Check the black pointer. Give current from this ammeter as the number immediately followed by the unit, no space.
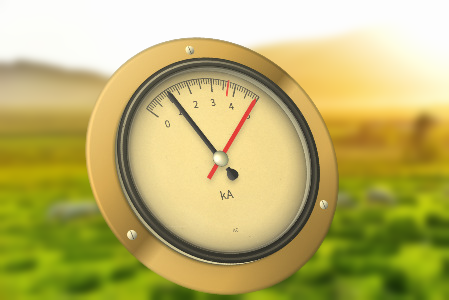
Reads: 1kA
